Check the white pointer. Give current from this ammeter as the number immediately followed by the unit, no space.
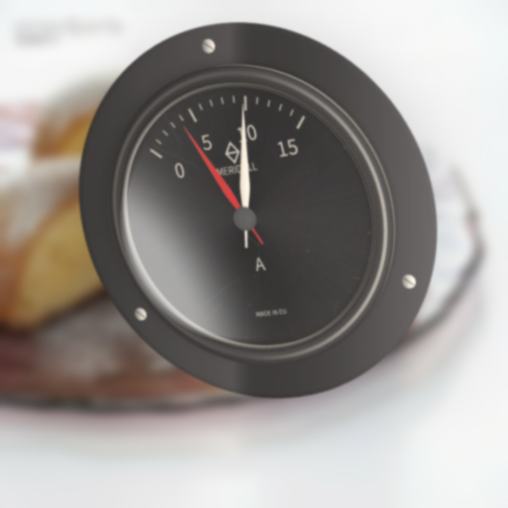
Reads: 10A
